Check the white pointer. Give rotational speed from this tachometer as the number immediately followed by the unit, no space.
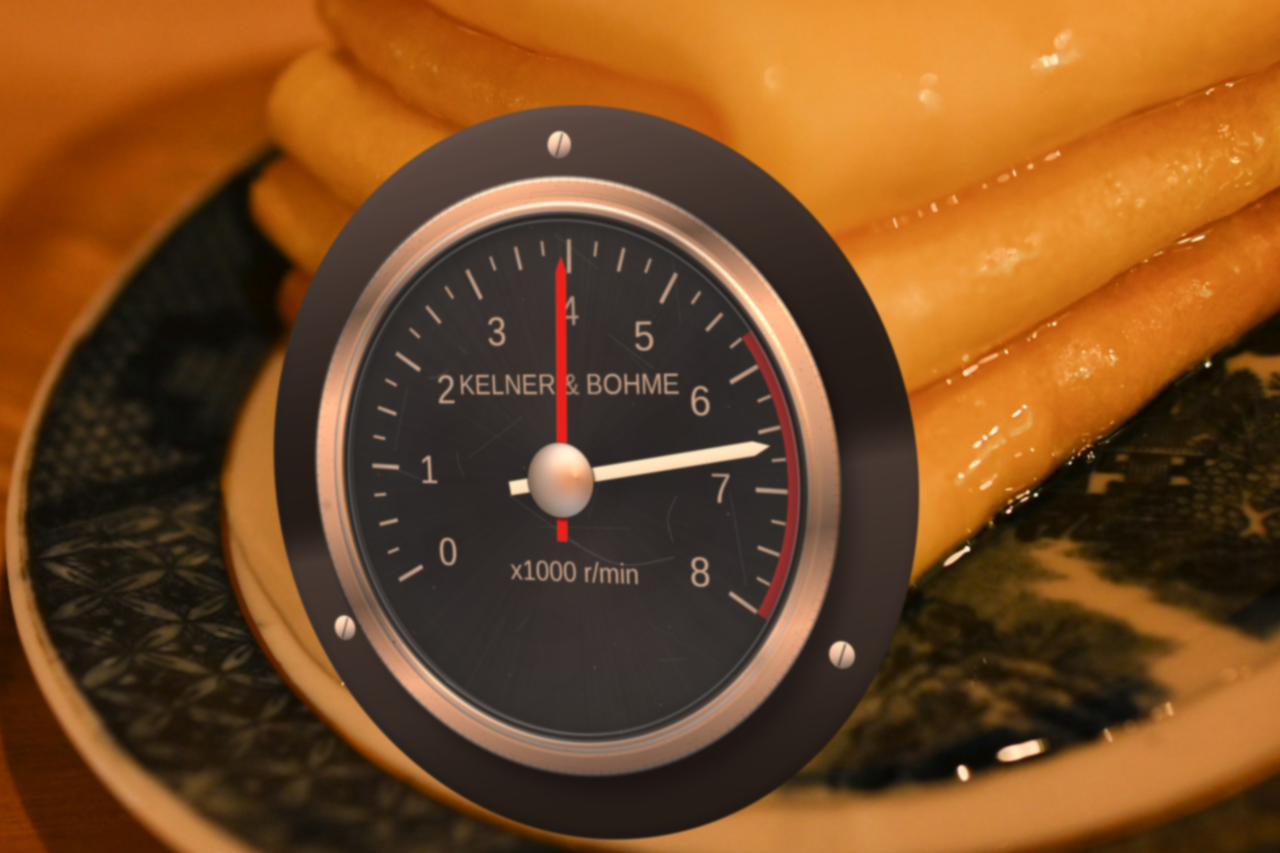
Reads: 6625rpm
